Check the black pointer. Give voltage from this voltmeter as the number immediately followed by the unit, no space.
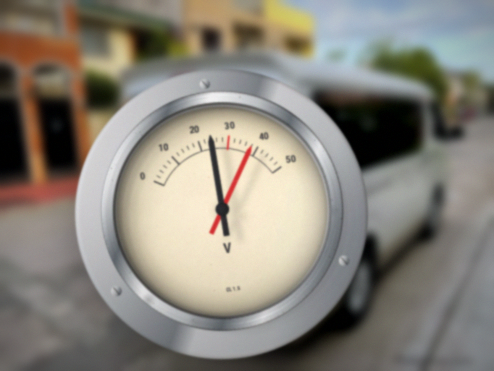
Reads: 24V
